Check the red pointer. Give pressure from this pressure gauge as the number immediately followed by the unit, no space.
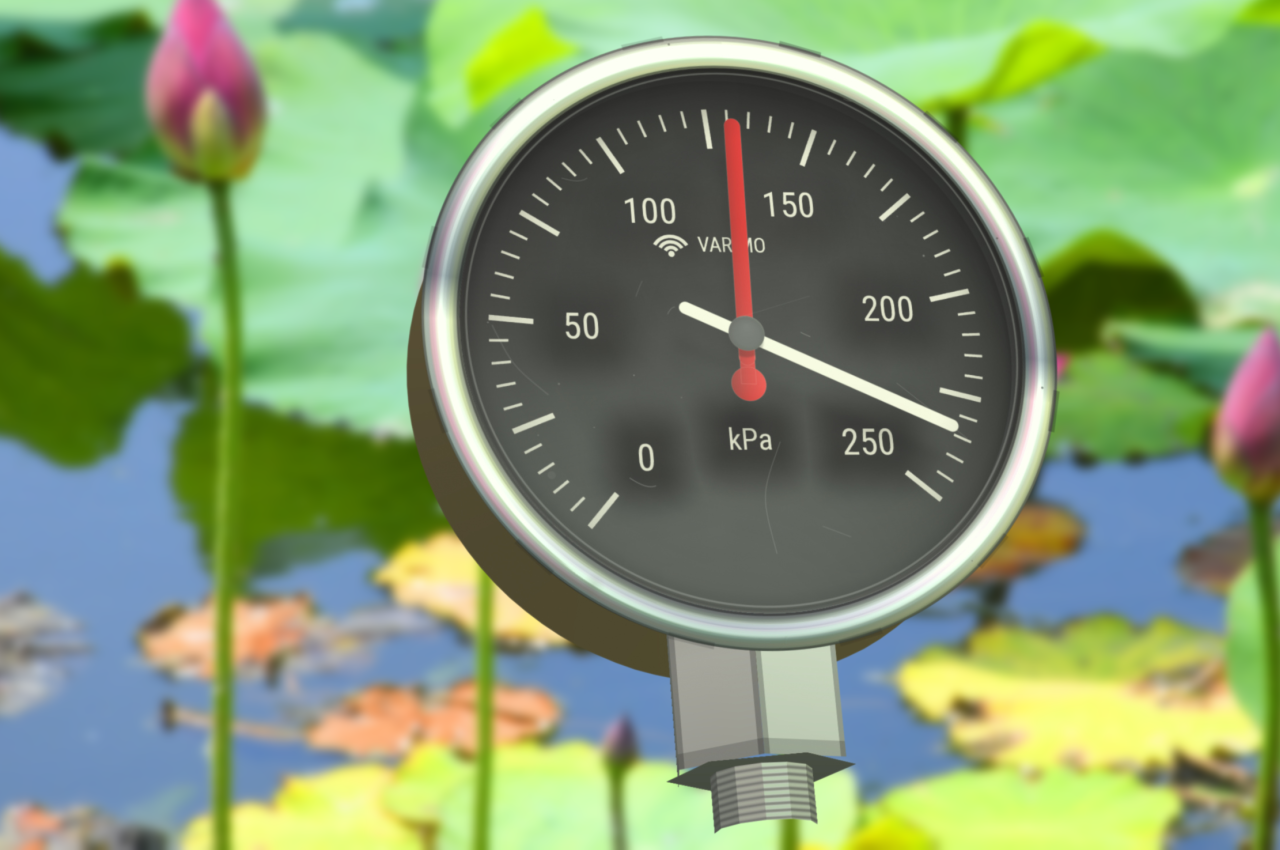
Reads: 130kPa
